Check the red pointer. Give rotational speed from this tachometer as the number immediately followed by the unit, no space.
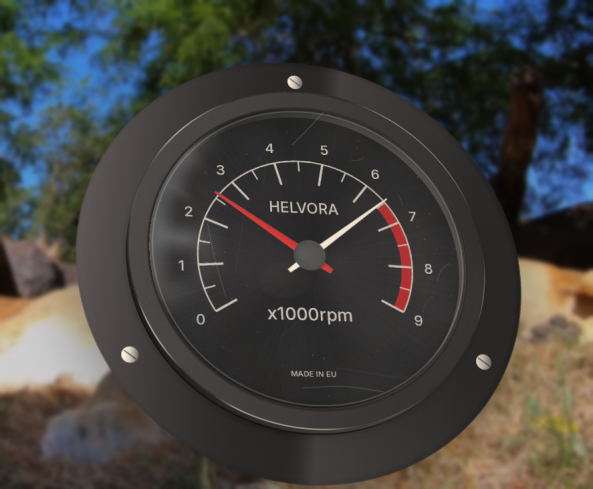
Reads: 2500rpm
